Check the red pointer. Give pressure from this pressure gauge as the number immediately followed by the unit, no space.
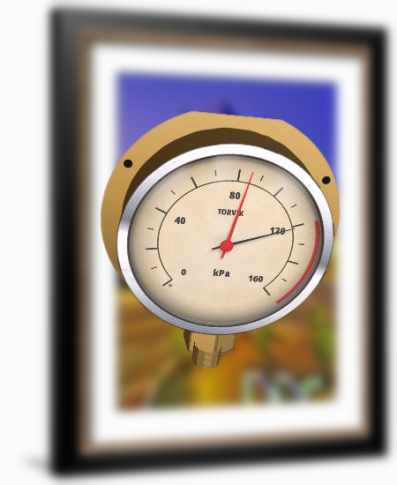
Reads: 85kPa
